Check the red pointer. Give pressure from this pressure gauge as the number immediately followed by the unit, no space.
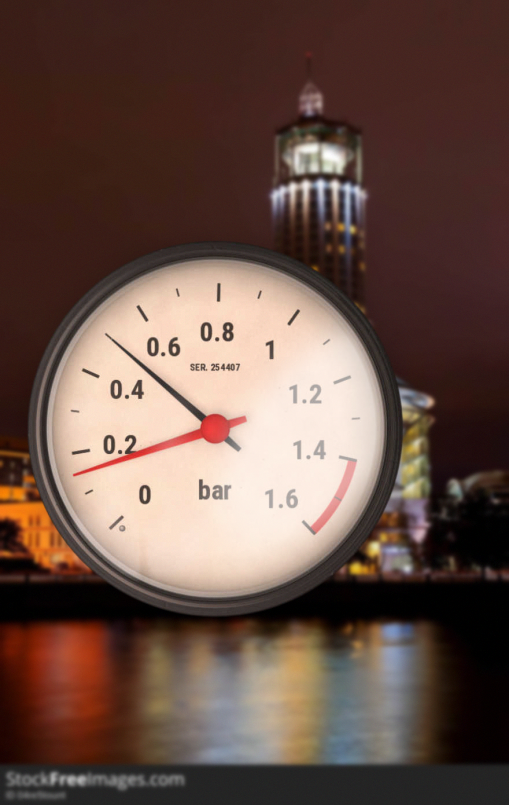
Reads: 0.15bar
